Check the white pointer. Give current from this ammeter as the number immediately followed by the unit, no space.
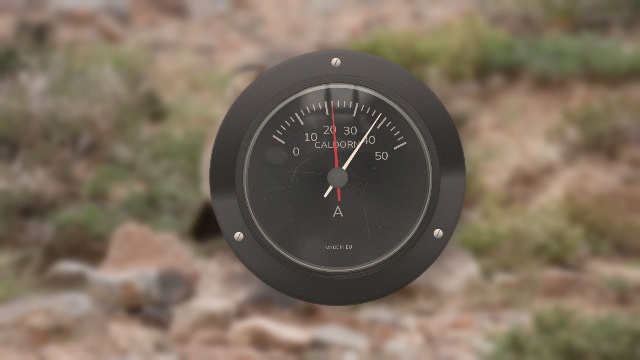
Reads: 38A
